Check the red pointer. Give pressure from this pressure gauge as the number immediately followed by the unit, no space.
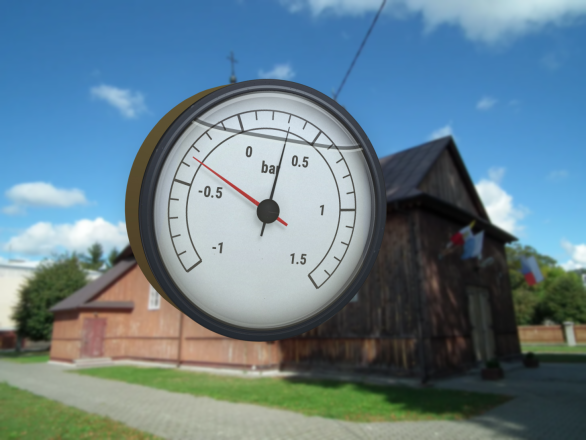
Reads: -0.35bar
